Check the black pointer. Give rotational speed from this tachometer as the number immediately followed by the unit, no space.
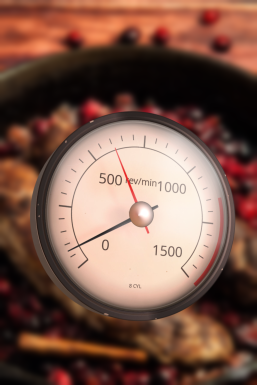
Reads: 75rpm
